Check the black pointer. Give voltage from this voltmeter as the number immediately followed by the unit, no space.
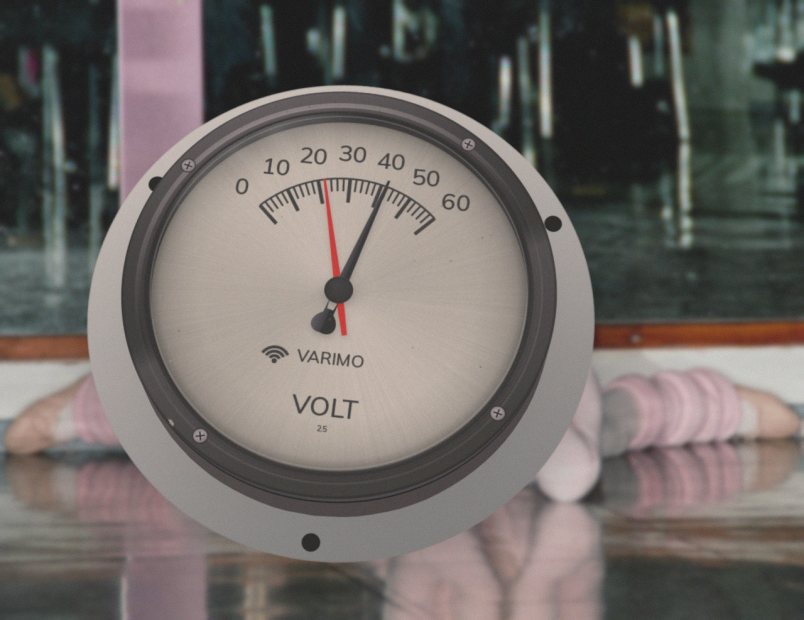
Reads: 42V
